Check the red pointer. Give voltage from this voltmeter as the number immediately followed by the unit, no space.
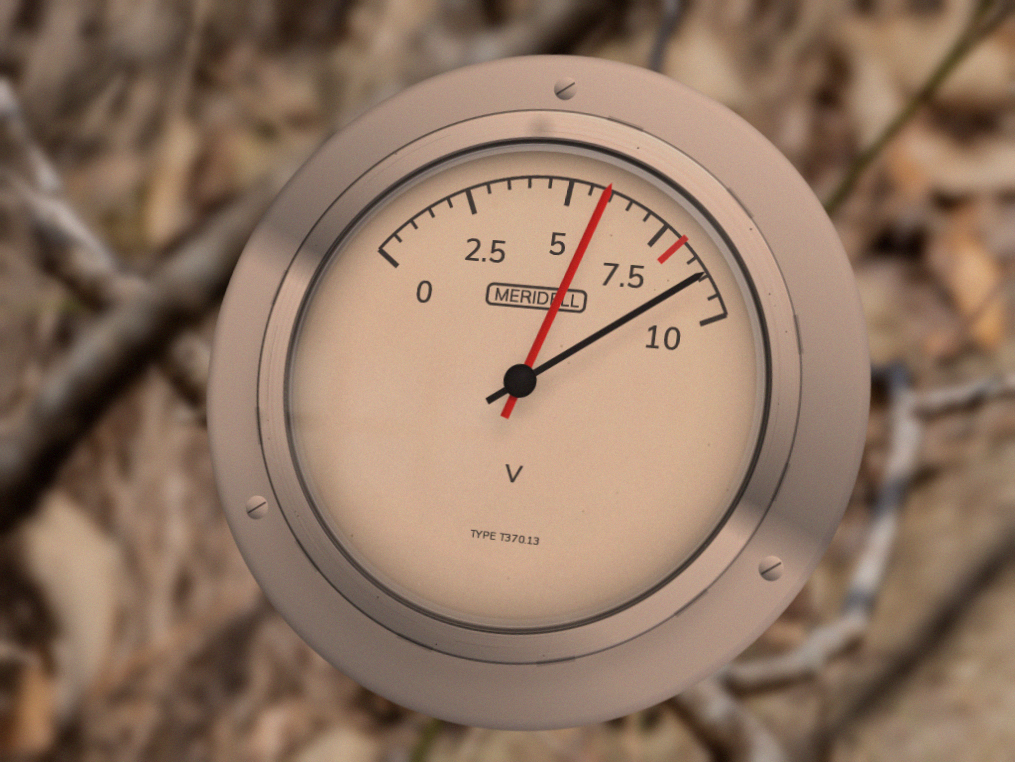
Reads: 6V
